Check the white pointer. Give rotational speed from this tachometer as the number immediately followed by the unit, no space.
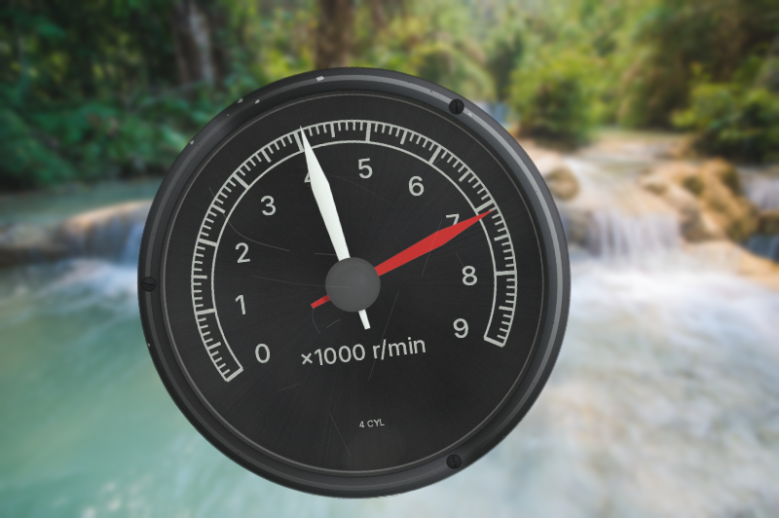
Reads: 4100rpm
